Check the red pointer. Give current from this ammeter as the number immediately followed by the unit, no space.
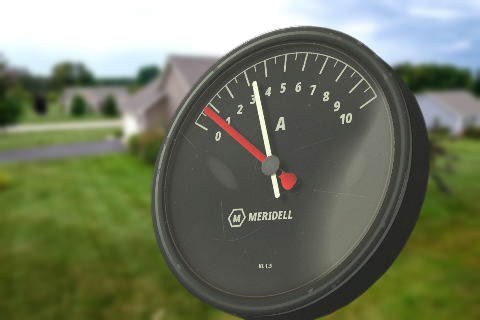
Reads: 0.75A
